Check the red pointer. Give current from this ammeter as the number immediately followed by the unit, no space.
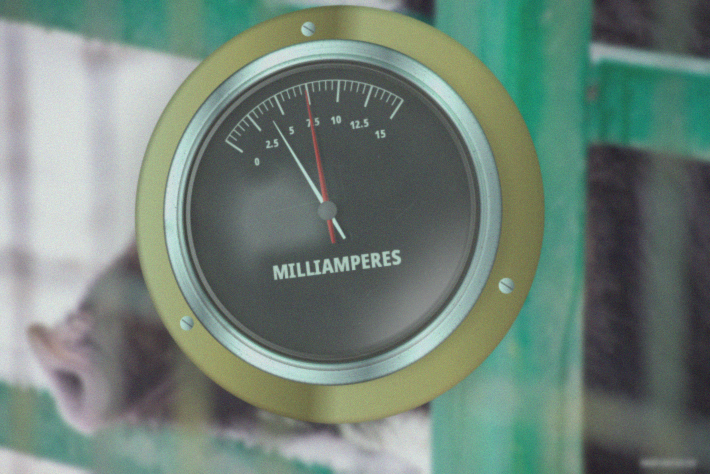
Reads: 7.5mA
